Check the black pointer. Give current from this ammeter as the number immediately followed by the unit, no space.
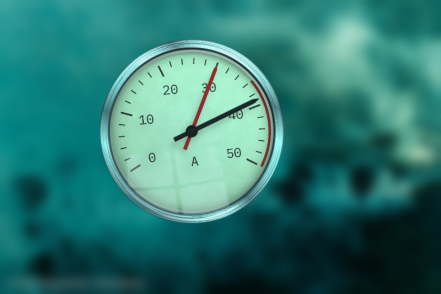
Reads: 39A
